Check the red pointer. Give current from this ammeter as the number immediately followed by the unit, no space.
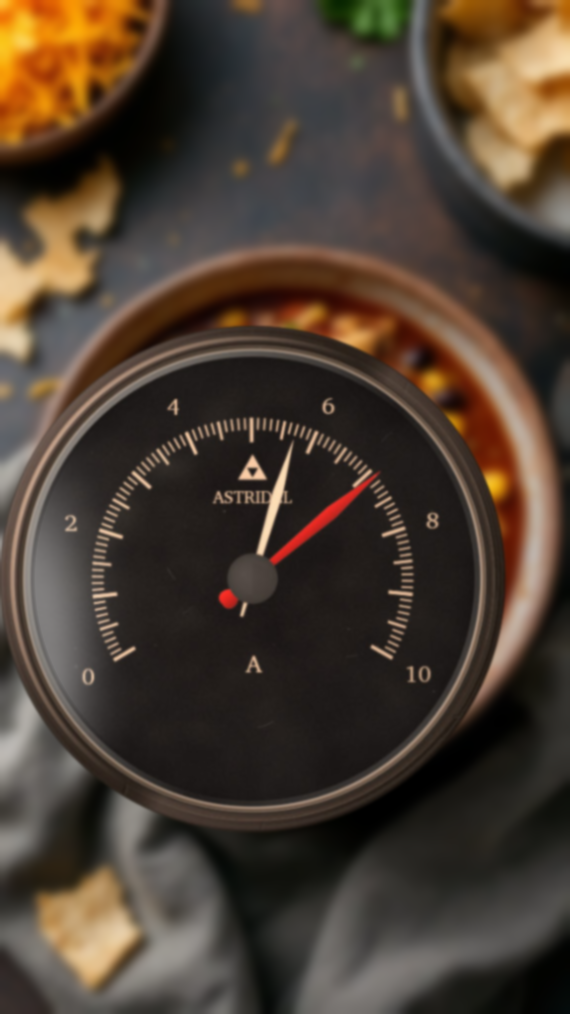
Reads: 7.1A
